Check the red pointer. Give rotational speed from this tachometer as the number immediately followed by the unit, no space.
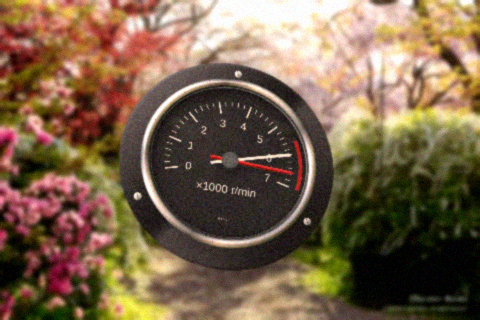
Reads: 6600rpm
